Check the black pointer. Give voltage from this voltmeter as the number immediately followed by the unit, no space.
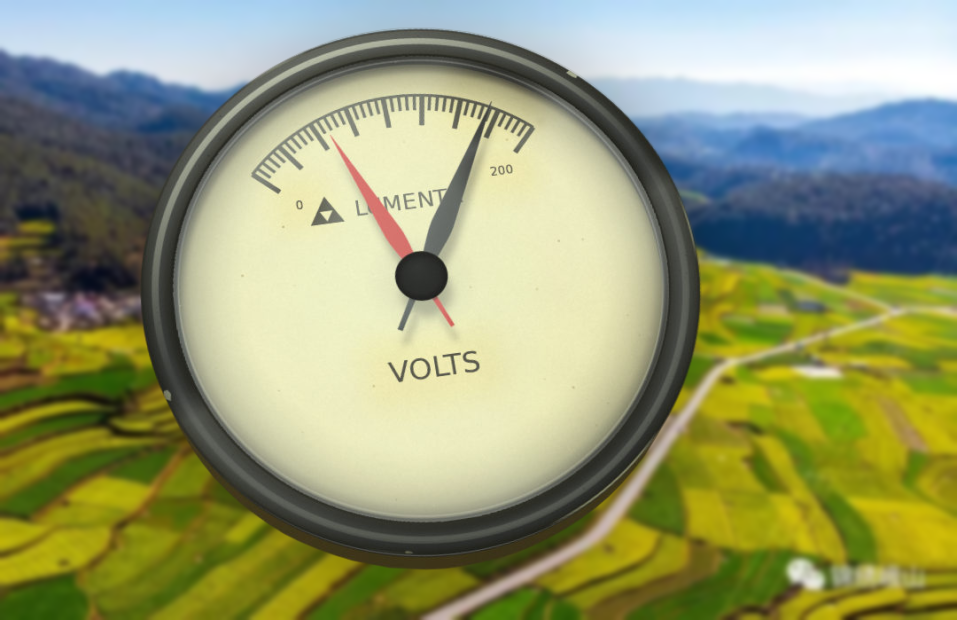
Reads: 170V
